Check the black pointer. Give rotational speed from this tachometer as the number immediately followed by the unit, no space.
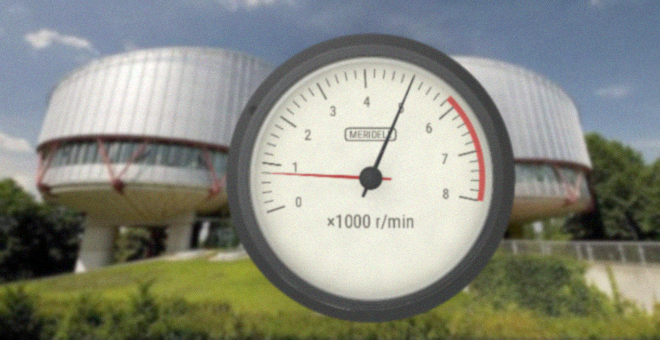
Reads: 5000rpm
